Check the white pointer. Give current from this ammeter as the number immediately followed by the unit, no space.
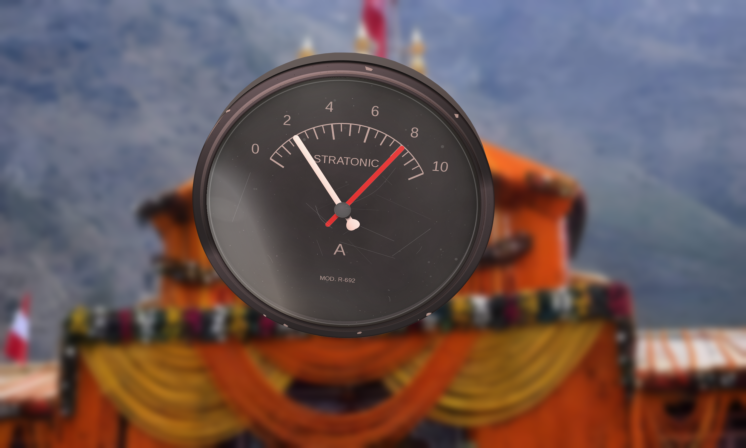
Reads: 2A
